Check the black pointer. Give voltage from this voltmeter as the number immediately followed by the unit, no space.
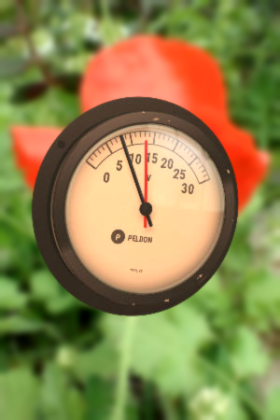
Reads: 8V
